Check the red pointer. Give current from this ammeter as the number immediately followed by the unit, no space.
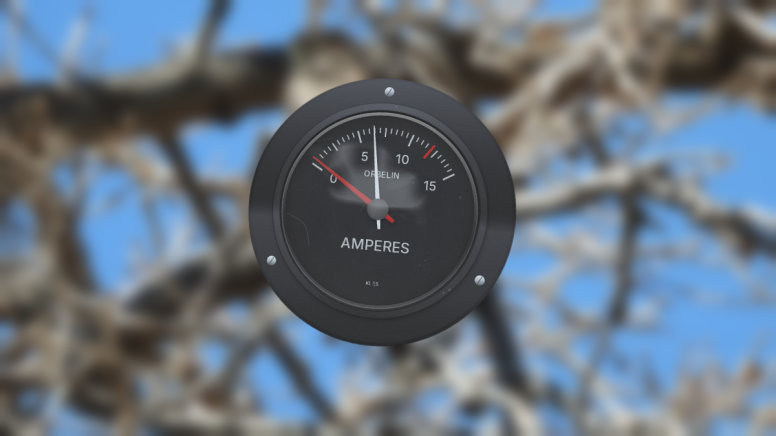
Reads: 0.5A
